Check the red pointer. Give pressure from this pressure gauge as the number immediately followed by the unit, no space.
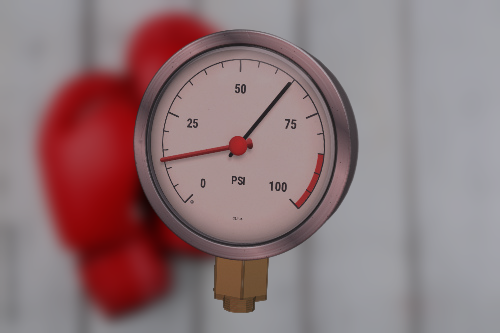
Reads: 12.5psi
